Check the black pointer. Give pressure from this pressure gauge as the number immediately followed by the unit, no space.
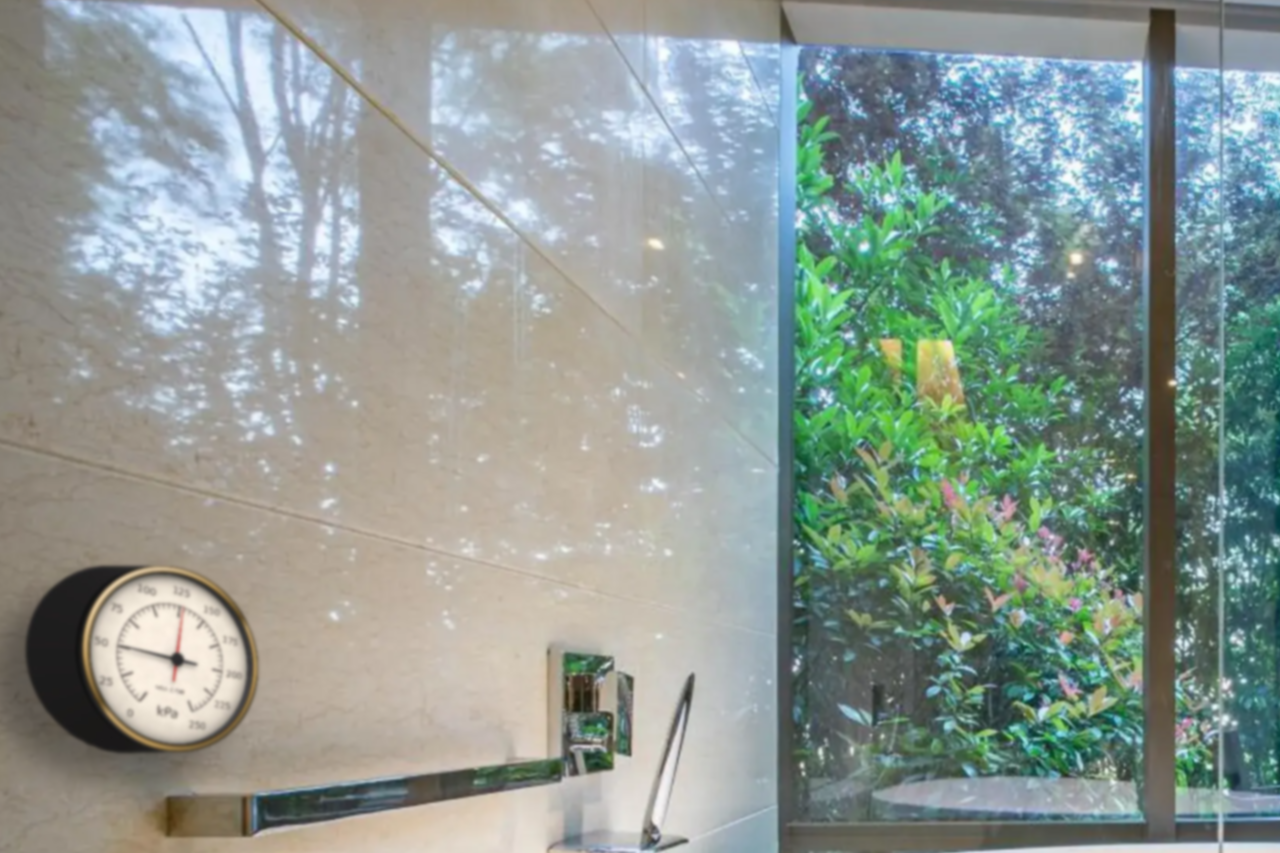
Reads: 50kPa
